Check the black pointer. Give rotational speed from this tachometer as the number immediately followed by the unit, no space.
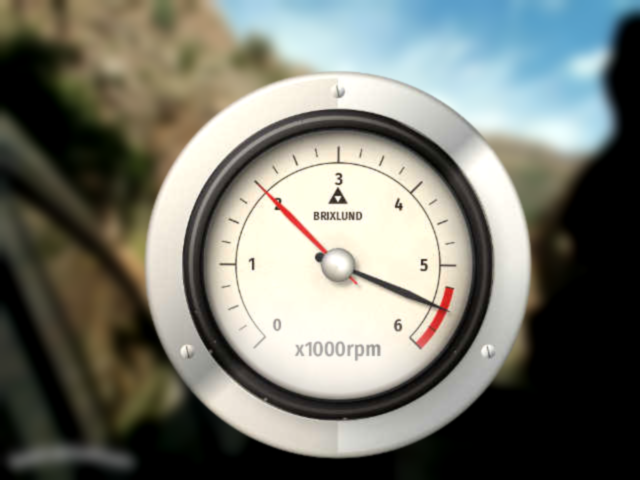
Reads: 5500rpm
